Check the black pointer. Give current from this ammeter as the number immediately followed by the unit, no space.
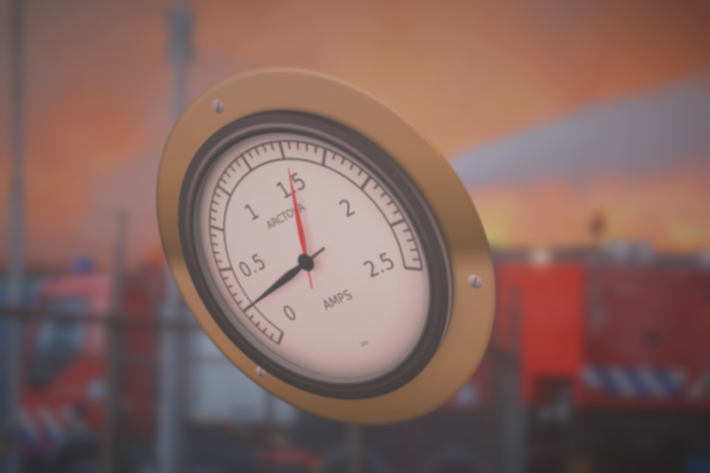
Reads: 0.25A
